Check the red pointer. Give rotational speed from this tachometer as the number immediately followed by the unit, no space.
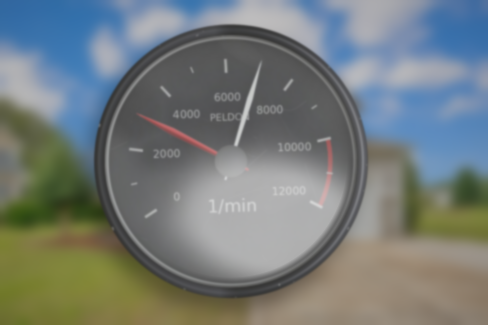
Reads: 3000rpm
